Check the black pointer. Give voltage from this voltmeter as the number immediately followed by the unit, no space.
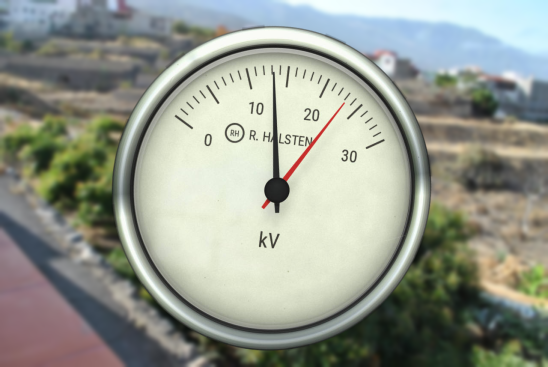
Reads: 13kV
